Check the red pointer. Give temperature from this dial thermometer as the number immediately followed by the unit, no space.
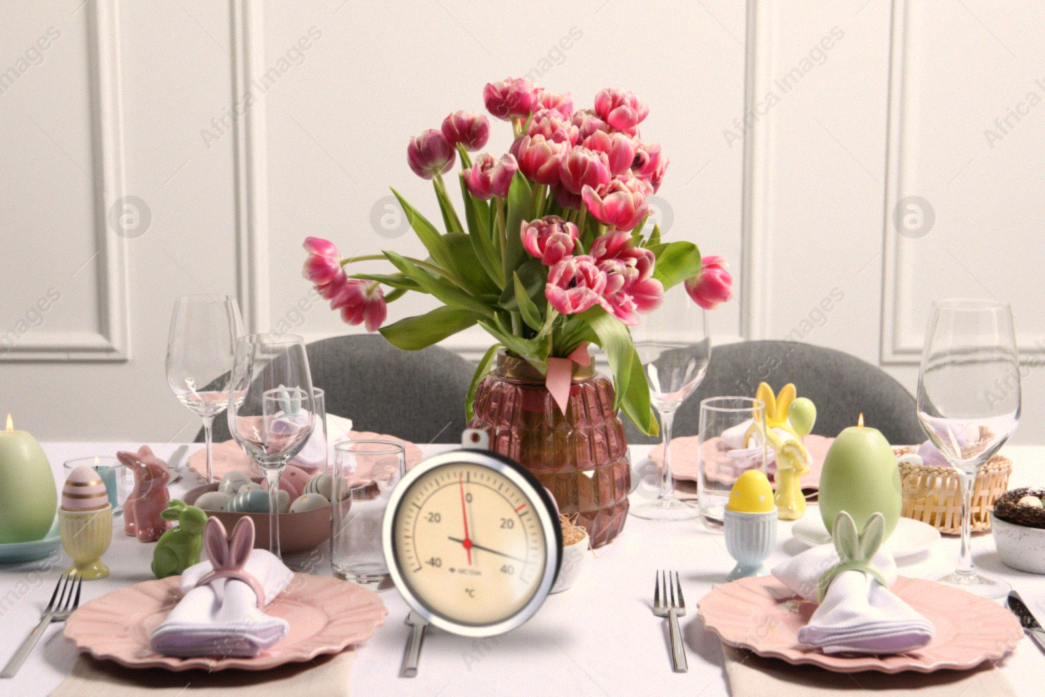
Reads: -2°C
